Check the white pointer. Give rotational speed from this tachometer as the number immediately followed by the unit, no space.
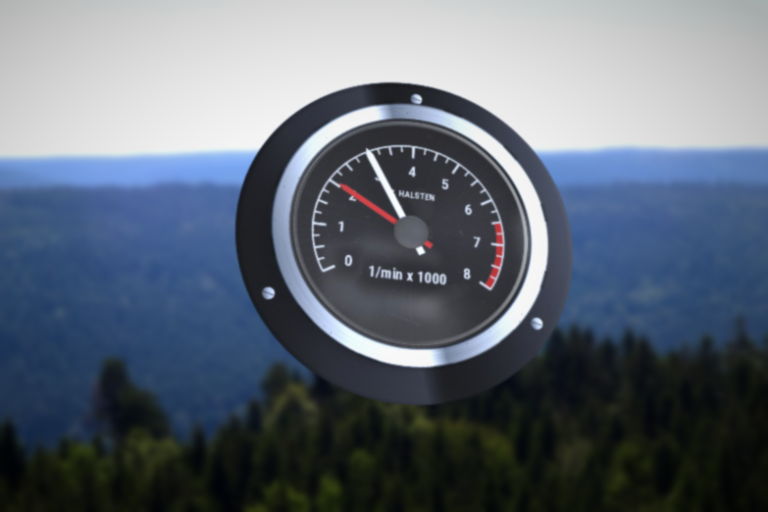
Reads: 3000rpm
